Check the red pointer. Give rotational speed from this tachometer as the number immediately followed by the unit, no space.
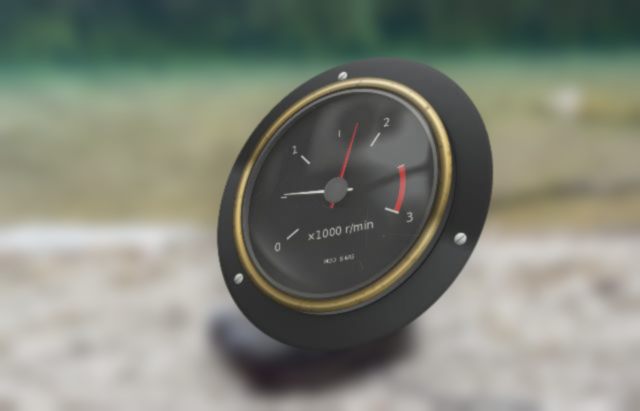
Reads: 1750rpm
